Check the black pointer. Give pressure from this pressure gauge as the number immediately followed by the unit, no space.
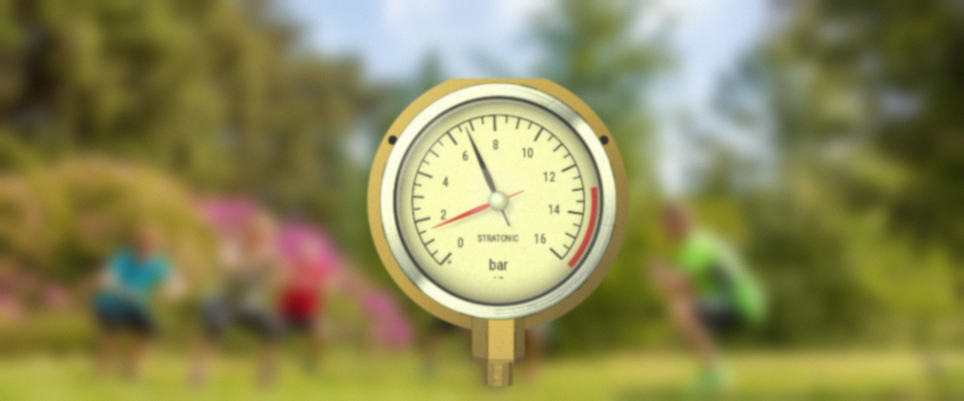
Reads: 6.75bar
